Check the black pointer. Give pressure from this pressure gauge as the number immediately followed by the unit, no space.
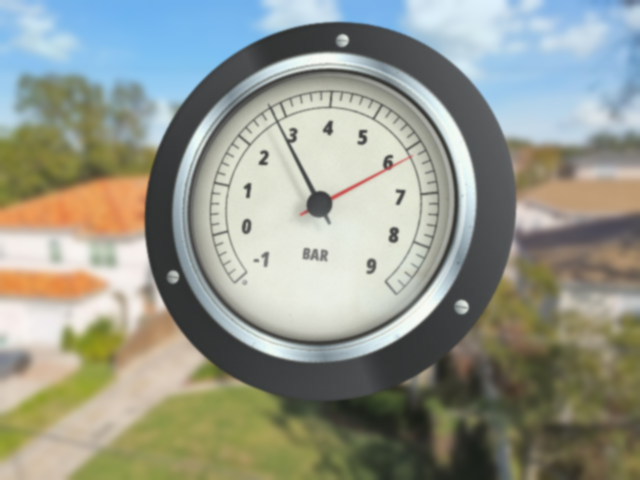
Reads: 2.8bar
